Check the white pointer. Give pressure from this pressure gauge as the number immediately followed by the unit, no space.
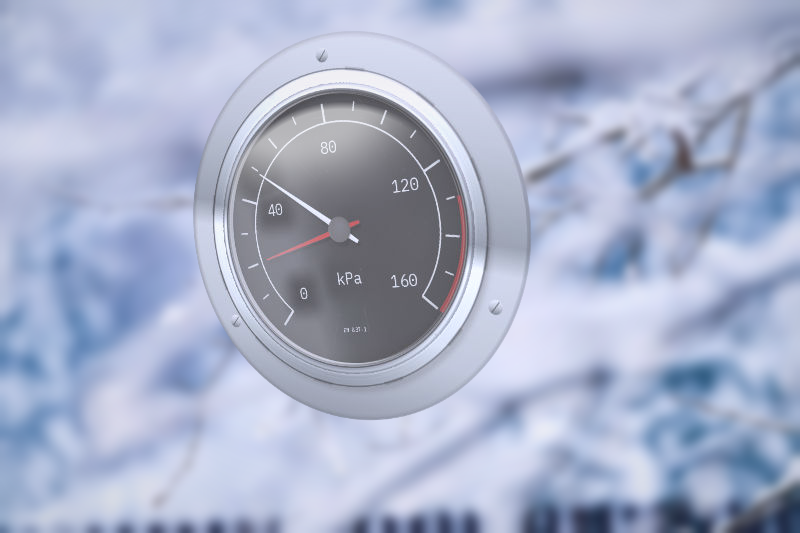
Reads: 50kPa
